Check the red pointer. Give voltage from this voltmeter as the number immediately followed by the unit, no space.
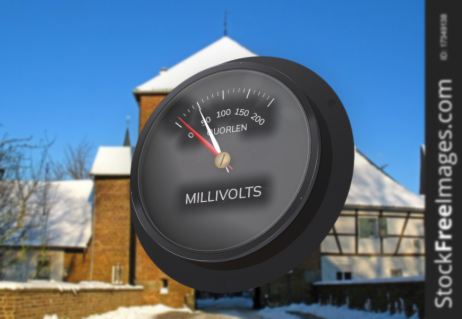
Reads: 10mV
